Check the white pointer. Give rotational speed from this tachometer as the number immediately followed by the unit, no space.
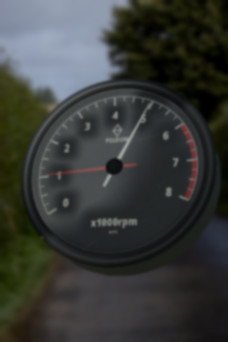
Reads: 5000rpm
